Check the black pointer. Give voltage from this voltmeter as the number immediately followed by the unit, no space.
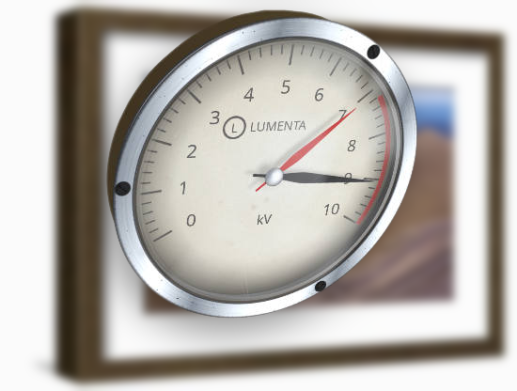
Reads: 9kV
